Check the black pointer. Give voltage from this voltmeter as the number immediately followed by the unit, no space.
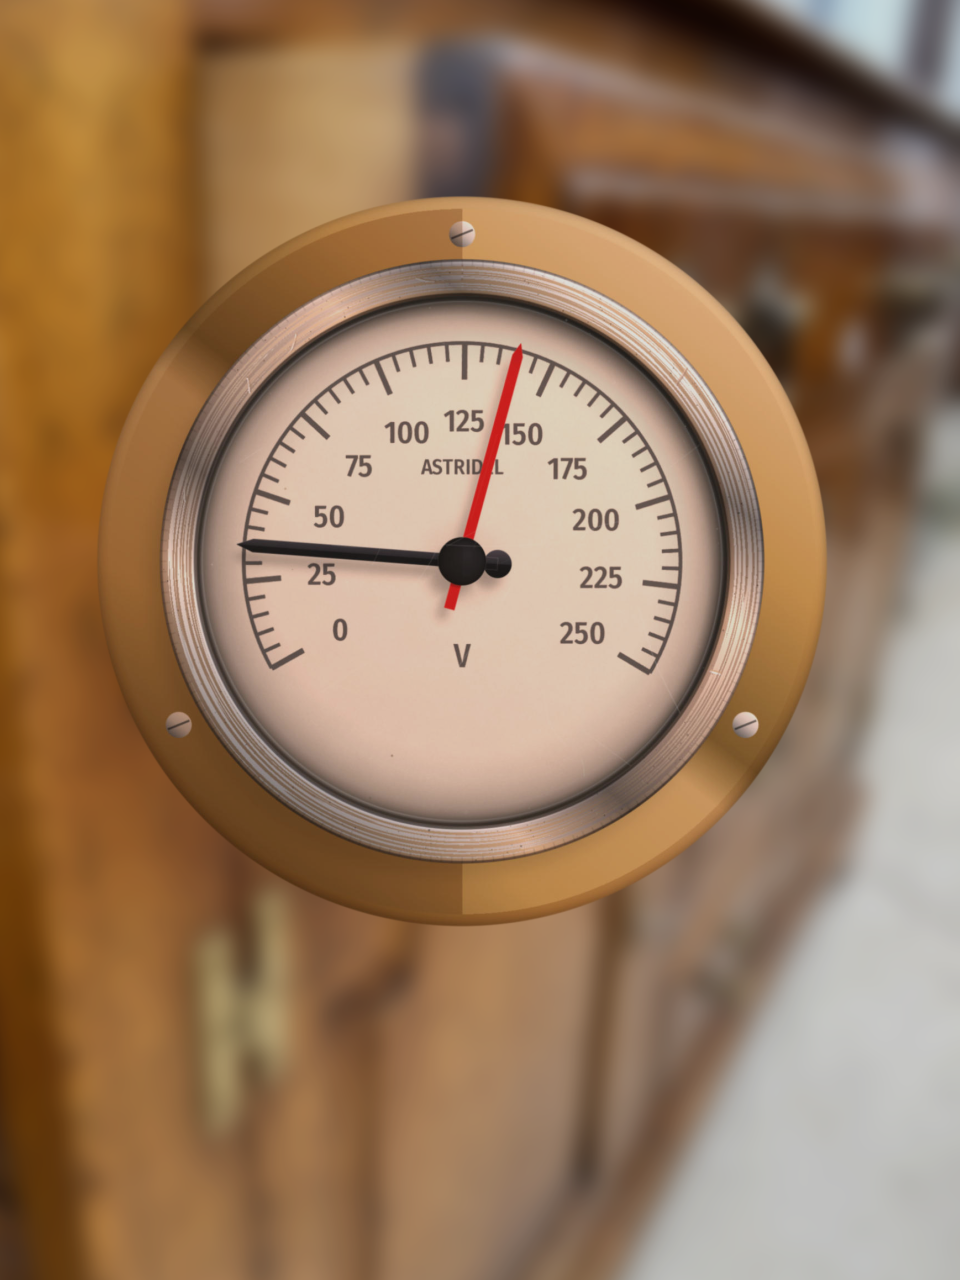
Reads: 35V
